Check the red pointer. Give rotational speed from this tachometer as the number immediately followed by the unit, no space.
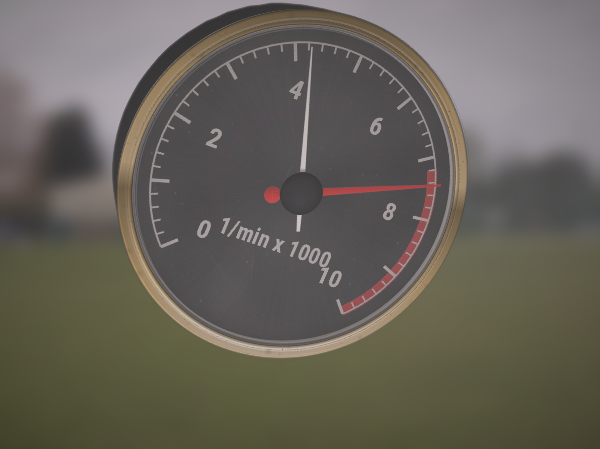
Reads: 7400rpm
